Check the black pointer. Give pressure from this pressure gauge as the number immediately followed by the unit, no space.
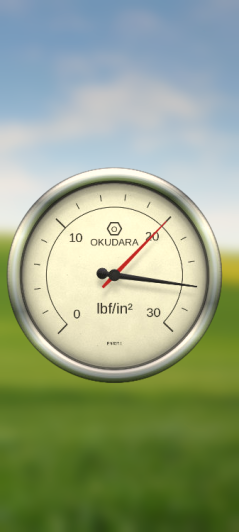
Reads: 26psi
